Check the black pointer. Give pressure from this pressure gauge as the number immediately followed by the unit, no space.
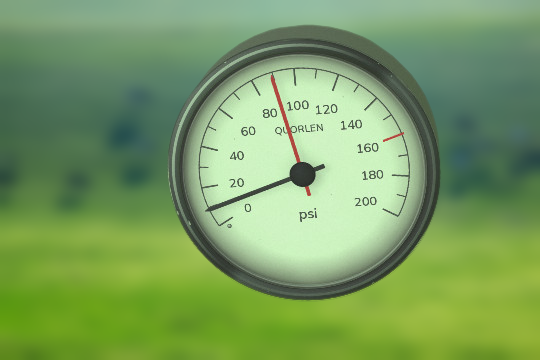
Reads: 10psi
